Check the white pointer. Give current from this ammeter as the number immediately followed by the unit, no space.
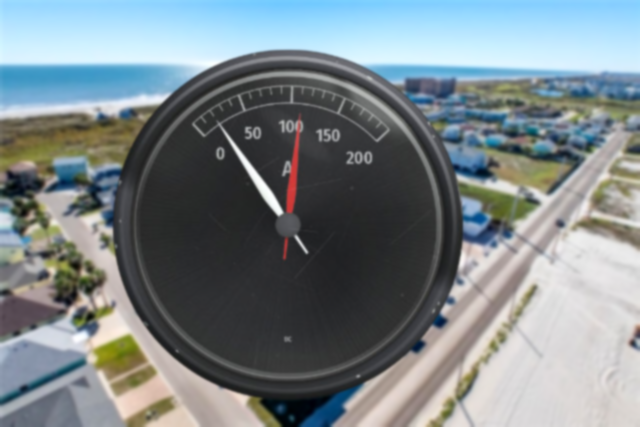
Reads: 20A
